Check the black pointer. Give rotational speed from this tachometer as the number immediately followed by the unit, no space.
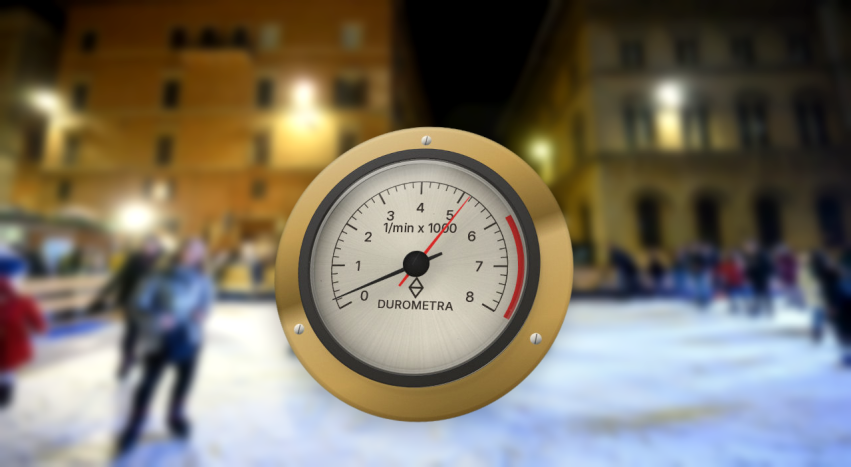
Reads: 200rpm
